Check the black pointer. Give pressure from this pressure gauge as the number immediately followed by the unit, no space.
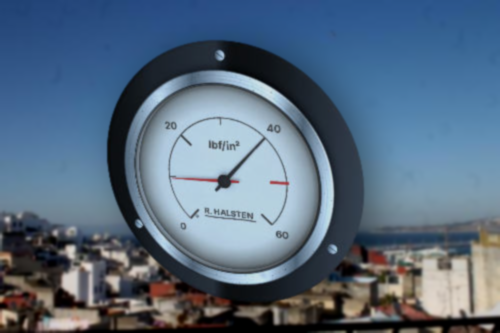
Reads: 40psi
